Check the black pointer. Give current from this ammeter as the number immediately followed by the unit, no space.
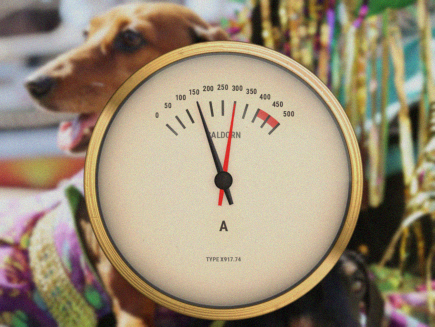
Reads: 150A
